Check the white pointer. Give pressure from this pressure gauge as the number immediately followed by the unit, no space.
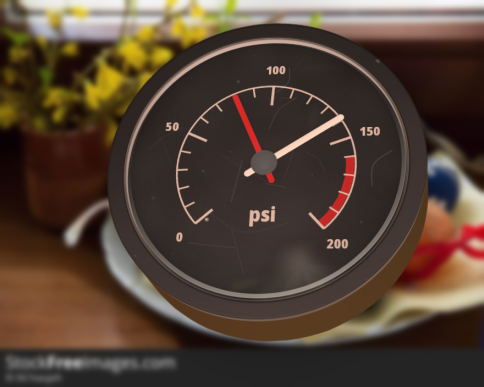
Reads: 140psi
